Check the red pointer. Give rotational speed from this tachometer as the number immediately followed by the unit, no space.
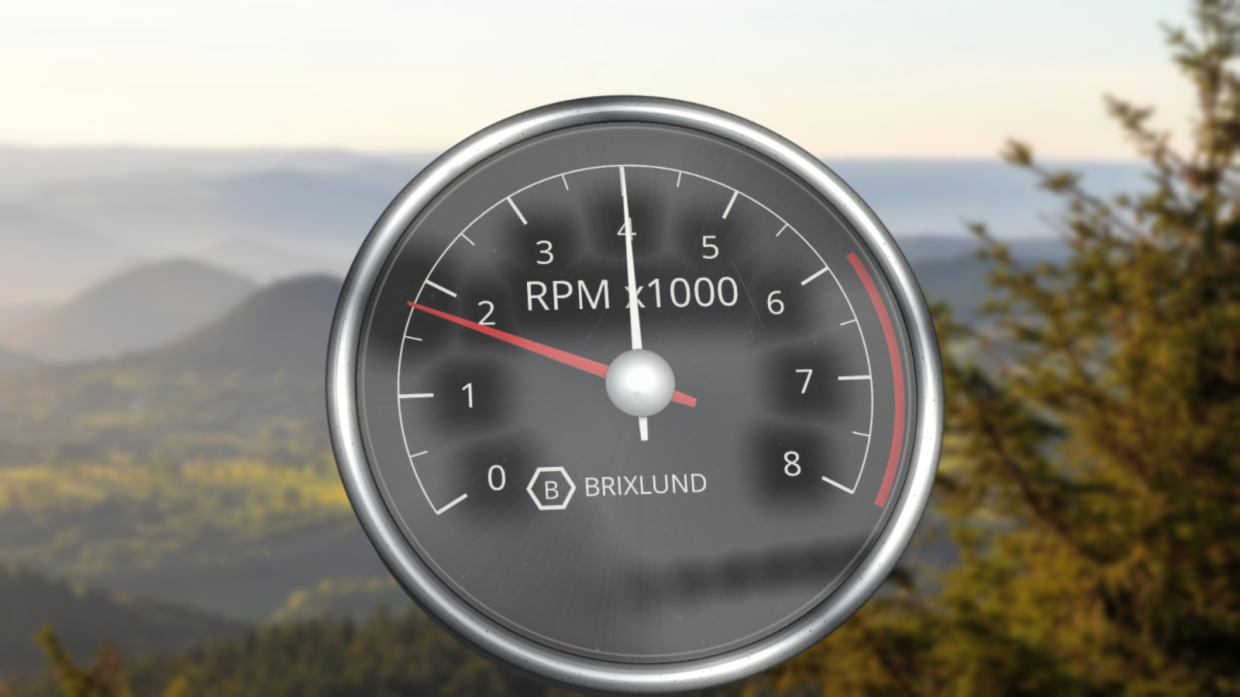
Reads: 1750rpm
